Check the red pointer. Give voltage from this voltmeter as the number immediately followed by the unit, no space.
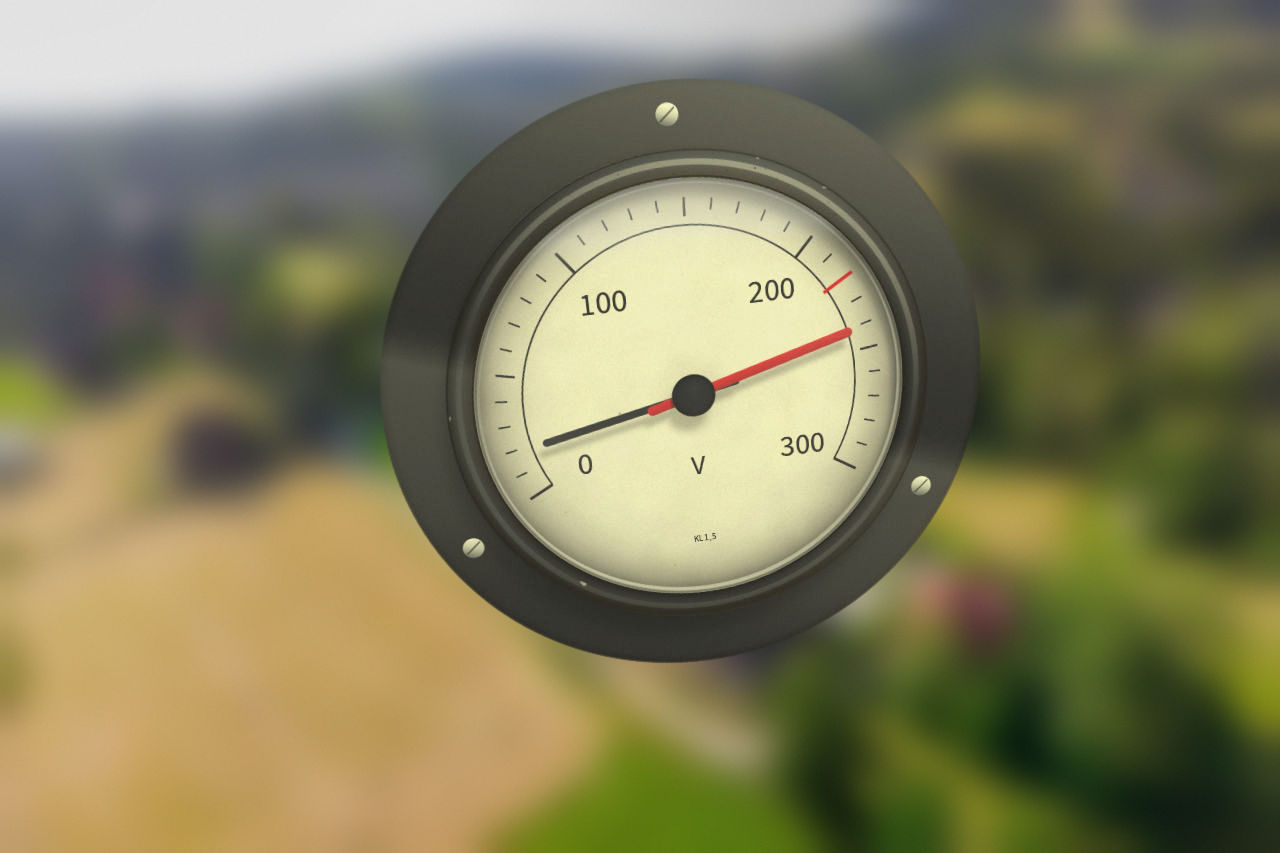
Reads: 240V
